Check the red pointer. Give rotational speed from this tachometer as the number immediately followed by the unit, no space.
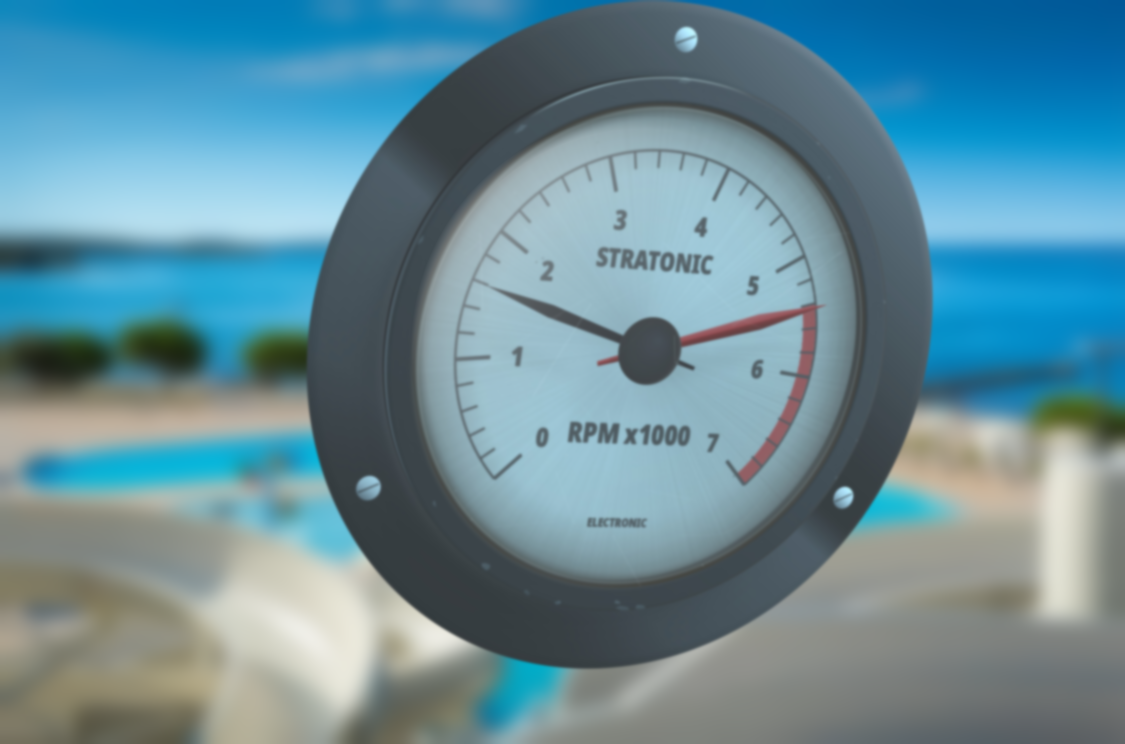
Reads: 5400rpm
